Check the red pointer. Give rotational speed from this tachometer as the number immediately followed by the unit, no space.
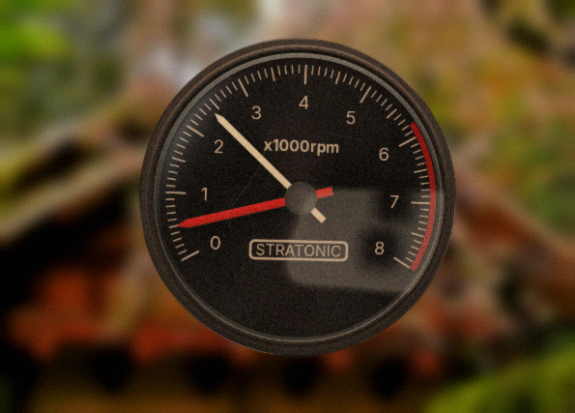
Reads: 500rpm
